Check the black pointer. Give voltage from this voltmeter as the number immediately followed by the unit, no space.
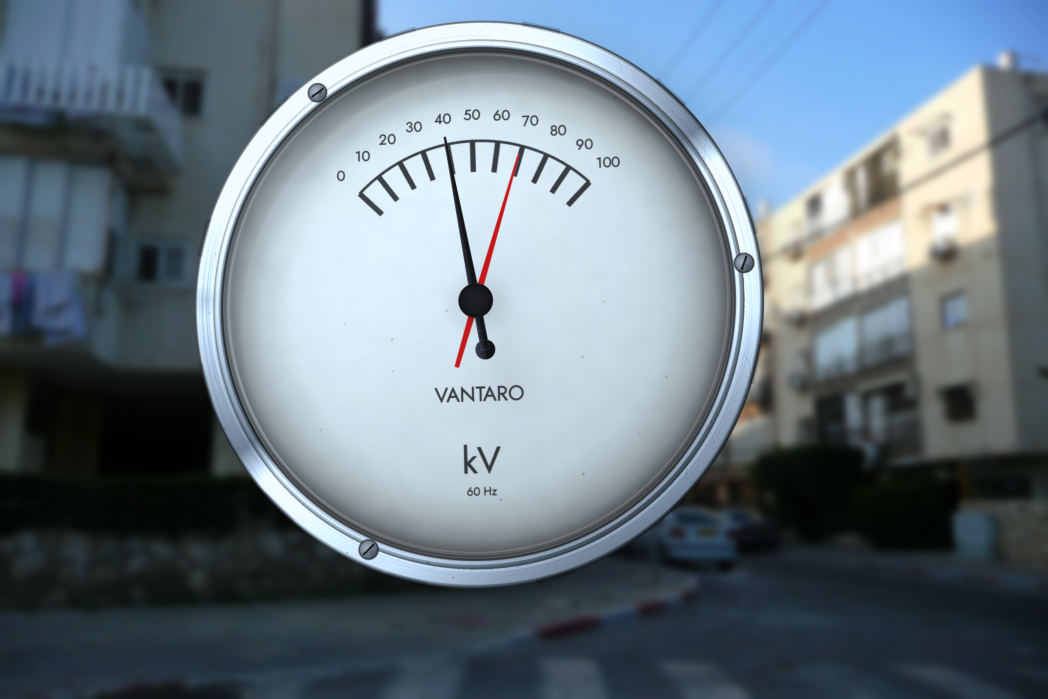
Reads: 40kV
